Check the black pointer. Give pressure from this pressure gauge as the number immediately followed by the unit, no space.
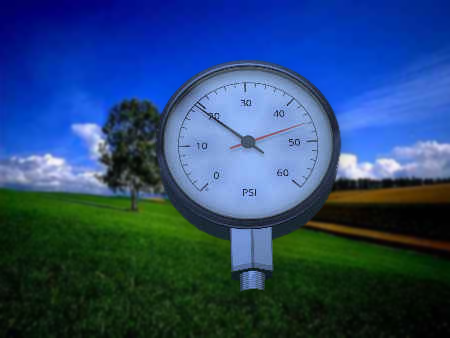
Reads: 19psi
